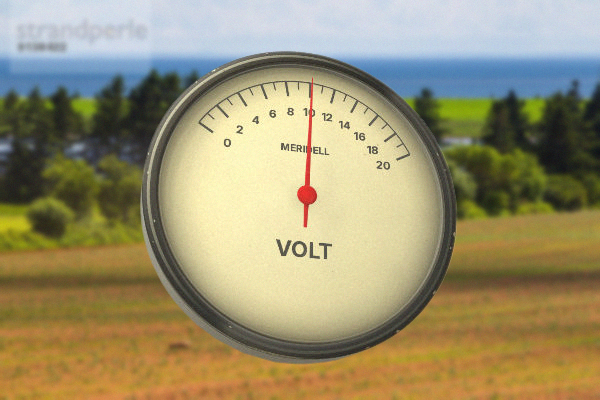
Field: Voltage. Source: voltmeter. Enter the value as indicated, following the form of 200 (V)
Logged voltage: 10 (V)
